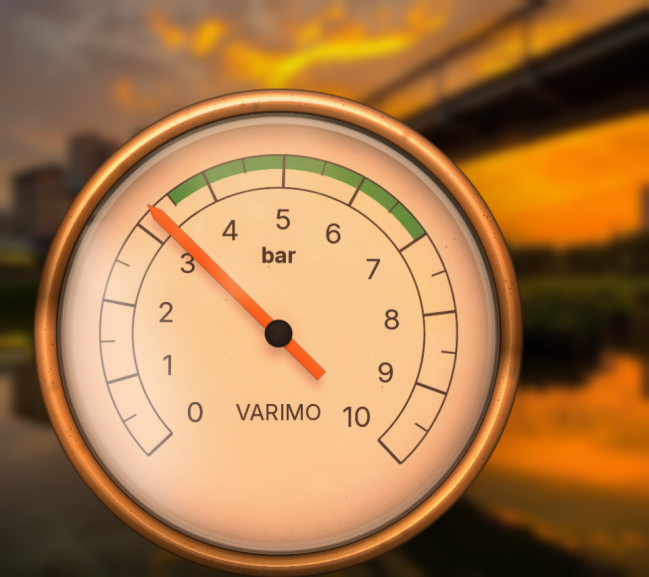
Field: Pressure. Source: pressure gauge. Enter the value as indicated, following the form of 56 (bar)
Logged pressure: 3.25 (bar)
